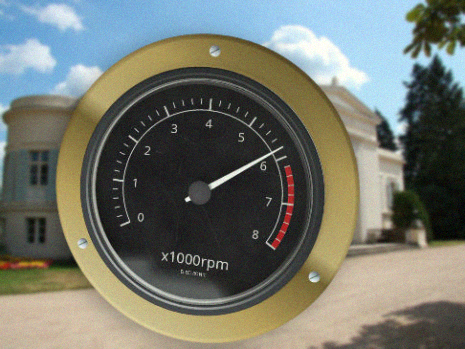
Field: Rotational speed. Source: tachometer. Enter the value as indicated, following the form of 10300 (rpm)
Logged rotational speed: 5800 (rpm)
